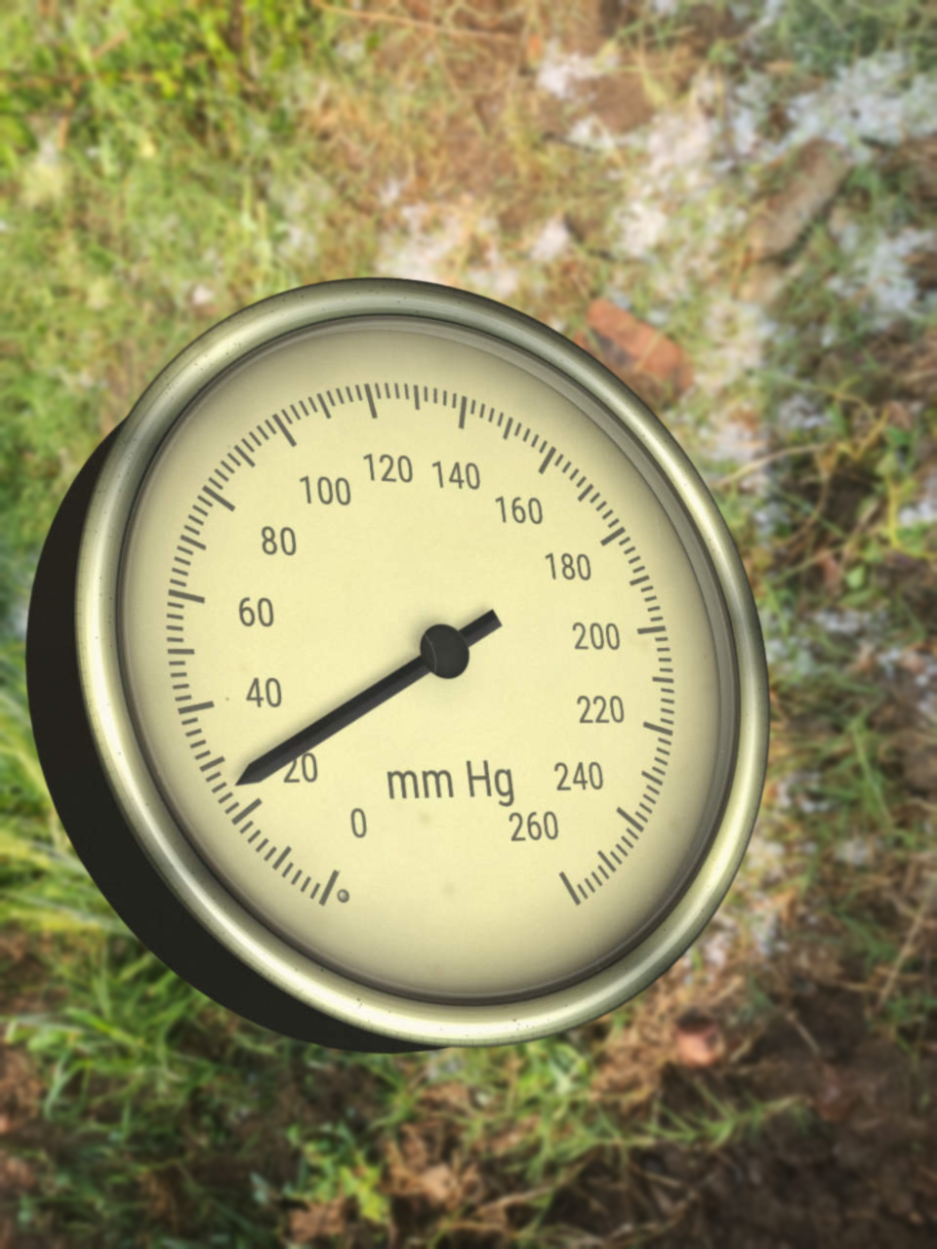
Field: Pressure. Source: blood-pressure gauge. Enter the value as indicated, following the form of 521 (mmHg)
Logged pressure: 25 (mmHg)
